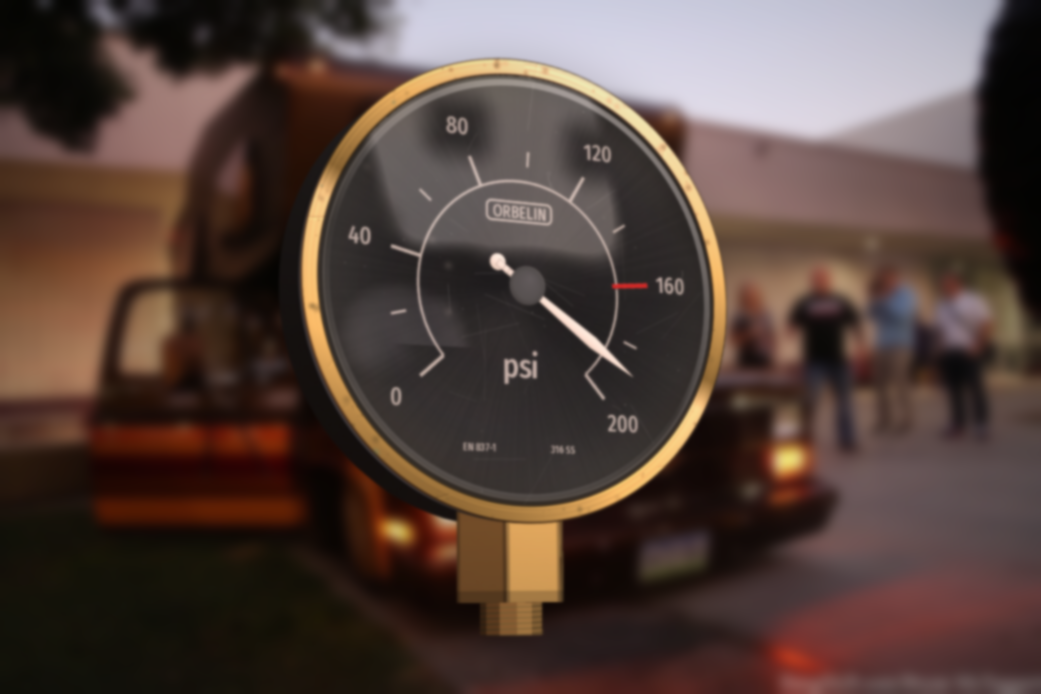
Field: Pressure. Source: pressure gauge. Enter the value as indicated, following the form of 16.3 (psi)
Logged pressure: 190 (psi)
